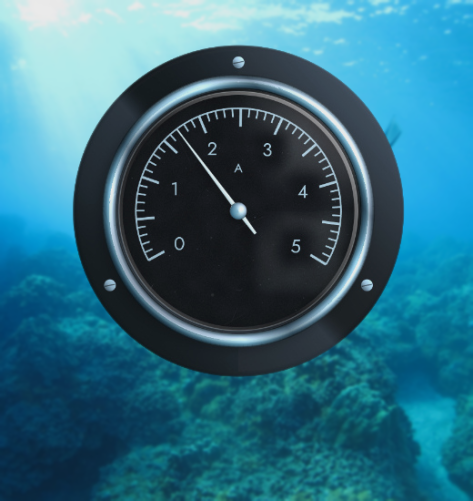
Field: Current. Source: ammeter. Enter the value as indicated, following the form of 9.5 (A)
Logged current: 1.7 (A)
